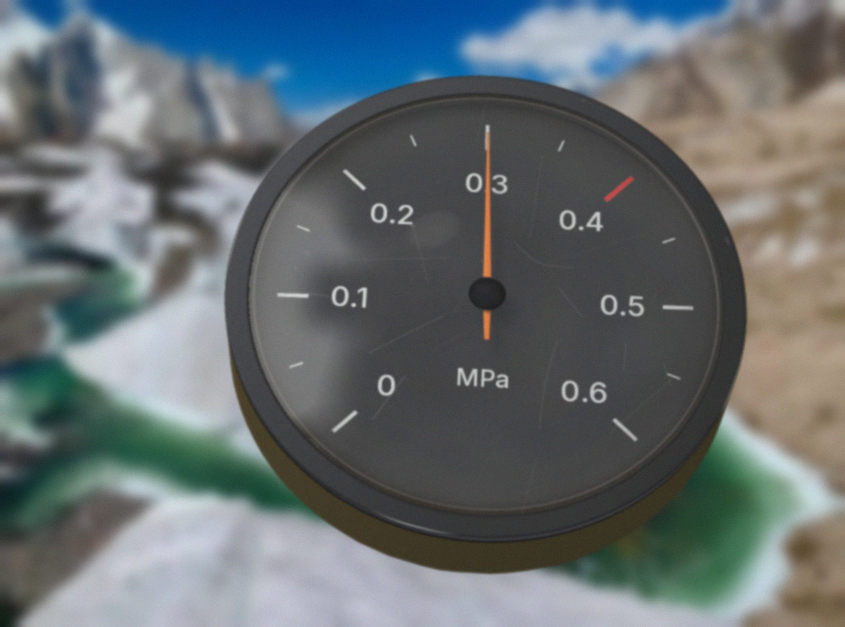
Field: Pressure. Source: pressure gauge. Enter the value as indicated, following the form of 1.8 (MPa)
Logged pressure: 0.3 (MPa)
